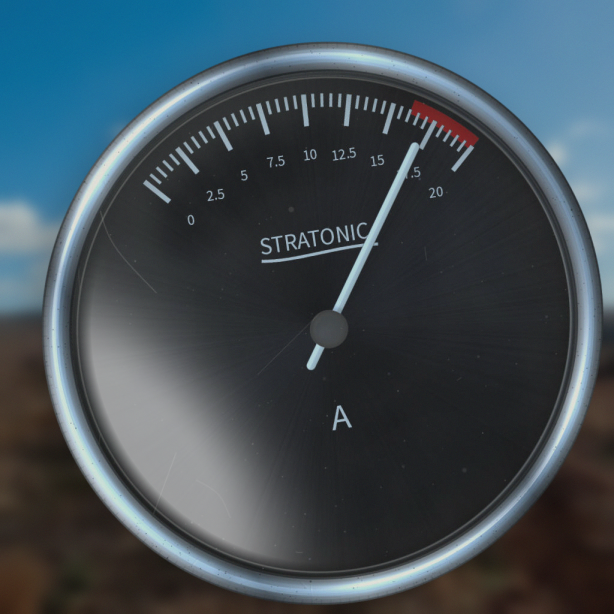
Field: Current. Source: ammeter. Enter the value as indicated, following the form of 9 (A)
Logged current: 17 (A)
